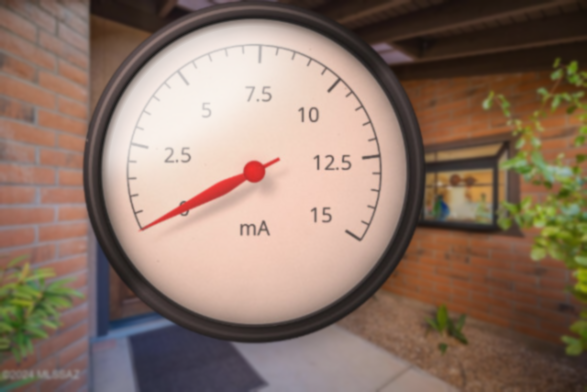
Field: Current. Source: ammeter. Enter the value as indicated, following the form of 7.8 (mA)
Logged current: 0 (mA)
